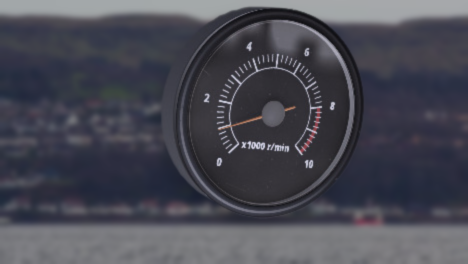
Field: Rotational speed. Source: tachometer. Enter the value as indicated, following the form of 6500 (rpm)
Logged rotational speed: 1000 (rpm)
